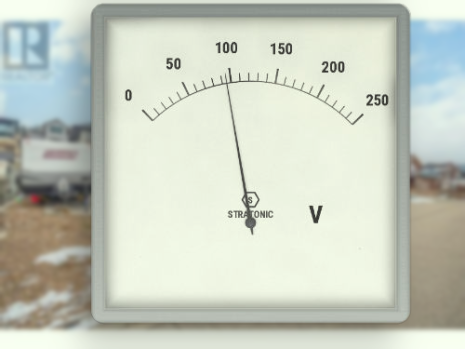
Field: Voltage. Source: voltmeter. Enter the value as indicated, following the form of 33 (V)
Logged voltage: 95 (V)
